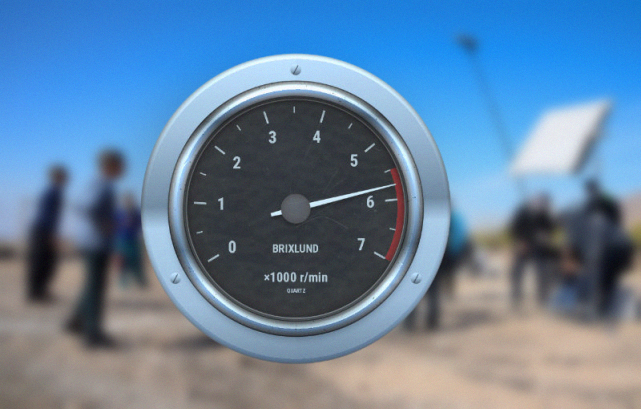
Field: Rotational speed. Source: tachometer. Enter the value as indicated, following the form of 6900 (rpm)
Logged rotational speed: 5750 (rpm)
